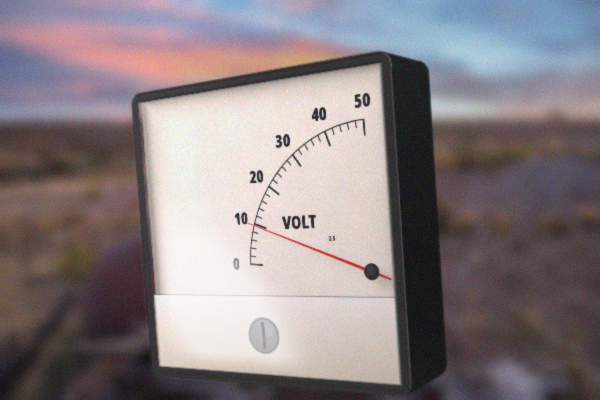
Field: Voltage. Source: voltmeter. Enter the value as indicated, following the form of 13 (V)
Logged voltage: 10 (V)
